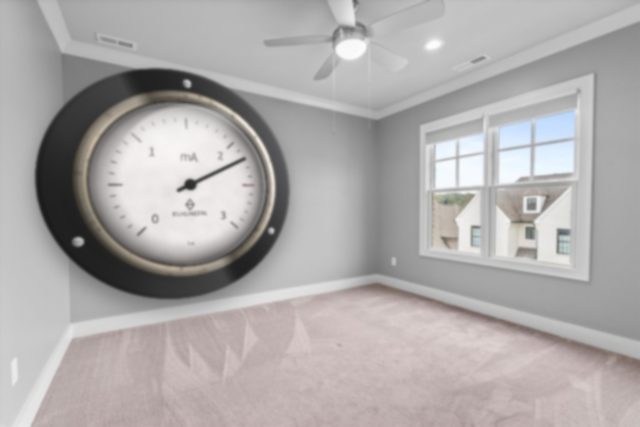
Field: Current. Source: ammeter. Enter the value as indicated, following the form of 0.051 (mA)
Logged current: 2.2 (mA)
